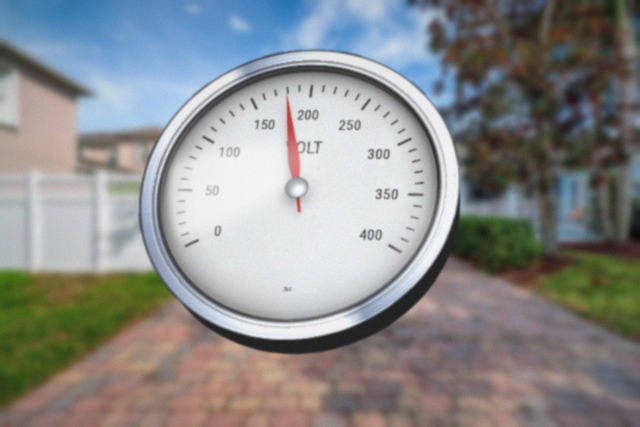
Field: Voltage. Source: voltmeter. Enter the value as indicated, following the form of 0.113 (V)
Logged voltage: 180 (V)
